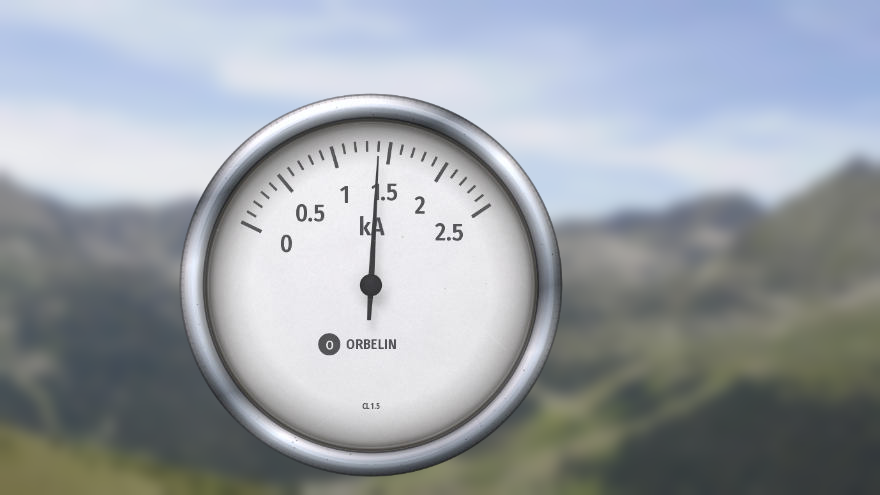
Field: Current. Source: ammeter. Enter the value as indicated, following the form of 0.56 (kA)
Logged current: 1.4 (kA)
